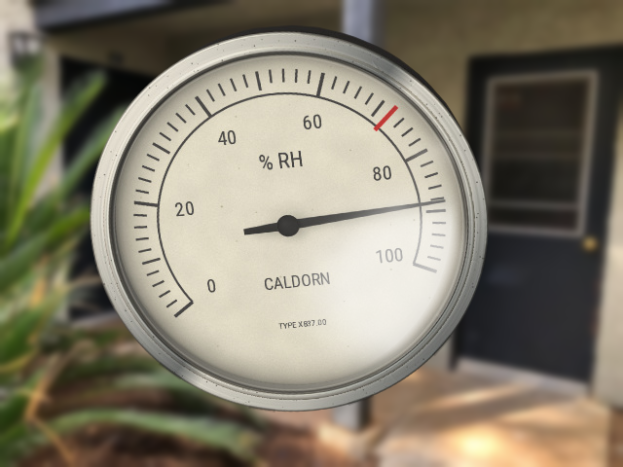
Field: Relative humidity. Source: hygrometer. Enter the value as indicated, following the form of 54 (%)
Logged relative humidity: 88 (%)
